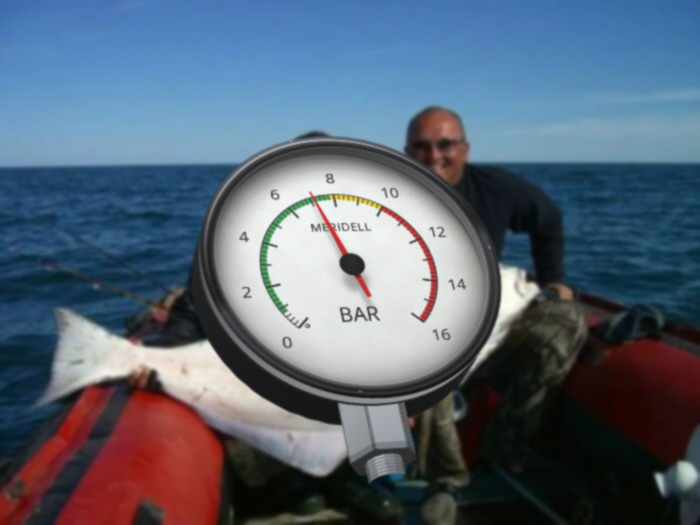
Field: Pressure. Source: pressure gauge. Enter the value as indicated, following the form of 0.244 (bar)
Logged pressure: 7 (bar)
